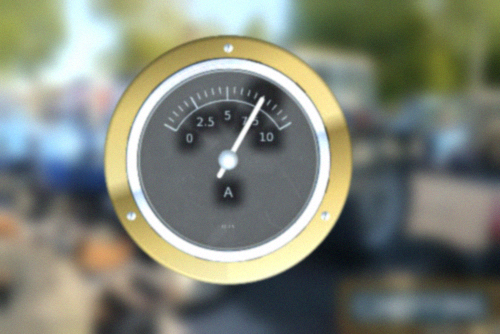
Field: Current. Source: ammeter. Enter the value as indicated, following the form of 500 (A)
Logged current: 7.5 (A)
